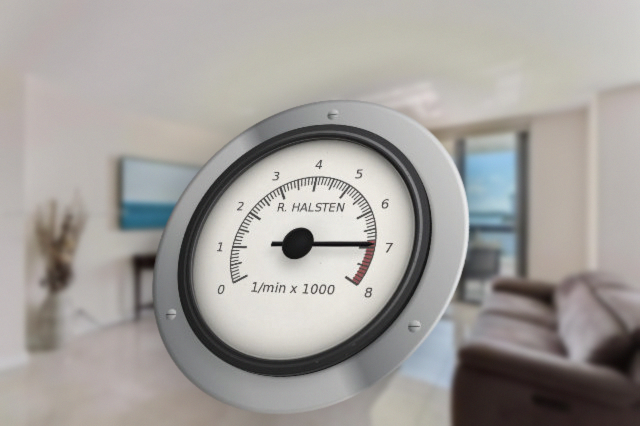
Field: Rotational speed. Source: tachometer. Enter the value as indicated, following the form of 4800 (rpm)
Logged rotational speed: 7000 (rpm)
